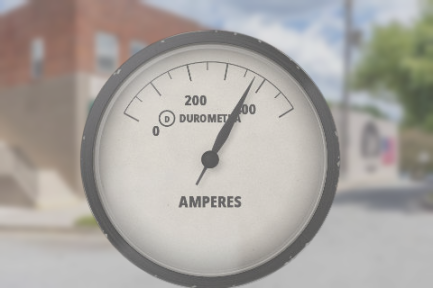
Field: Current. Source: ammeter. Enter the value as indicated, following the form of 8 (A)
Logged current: 375 (A)
